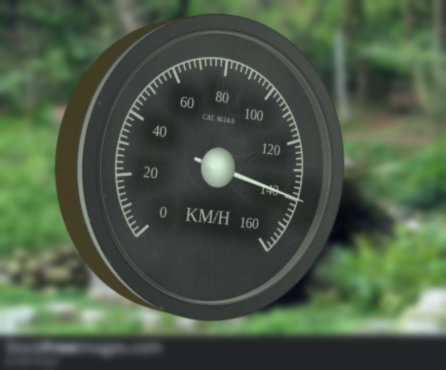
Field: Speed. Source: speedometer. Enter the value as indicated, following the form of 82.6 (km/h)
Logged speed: 140 (km/h)
